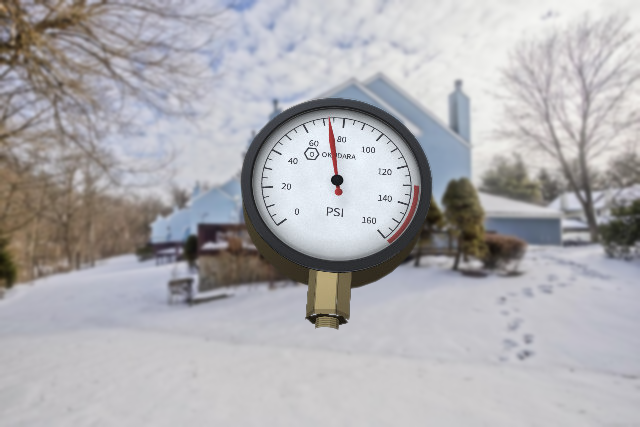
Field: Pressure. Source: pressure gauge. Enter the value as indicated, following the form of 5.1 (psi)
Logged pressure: 72.5 (psi)
